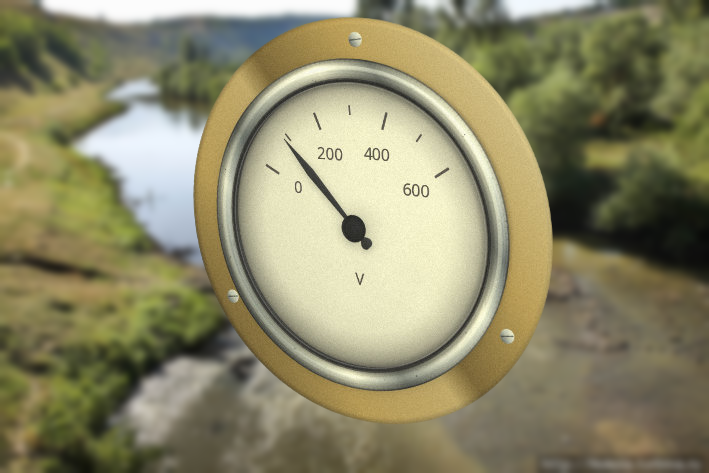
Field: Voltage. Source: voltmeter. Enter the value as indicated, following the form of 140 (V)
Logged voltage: 100 (V)
